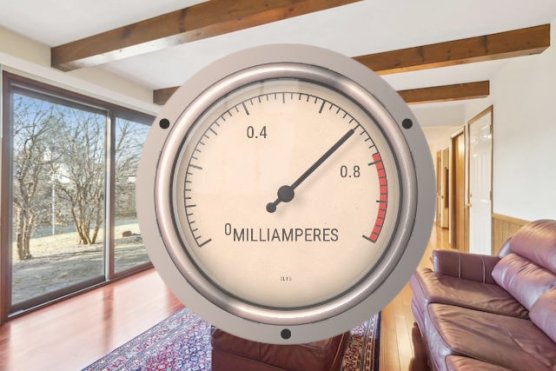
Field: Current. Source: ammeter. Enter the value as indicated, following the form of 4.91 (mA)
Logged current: 0.7 (mA)
